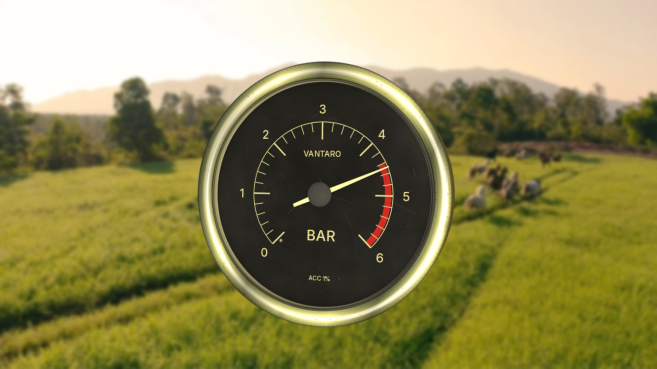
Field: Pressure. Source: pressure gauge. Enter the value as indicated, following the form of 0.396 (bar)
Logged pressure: 4.5 (bar)
